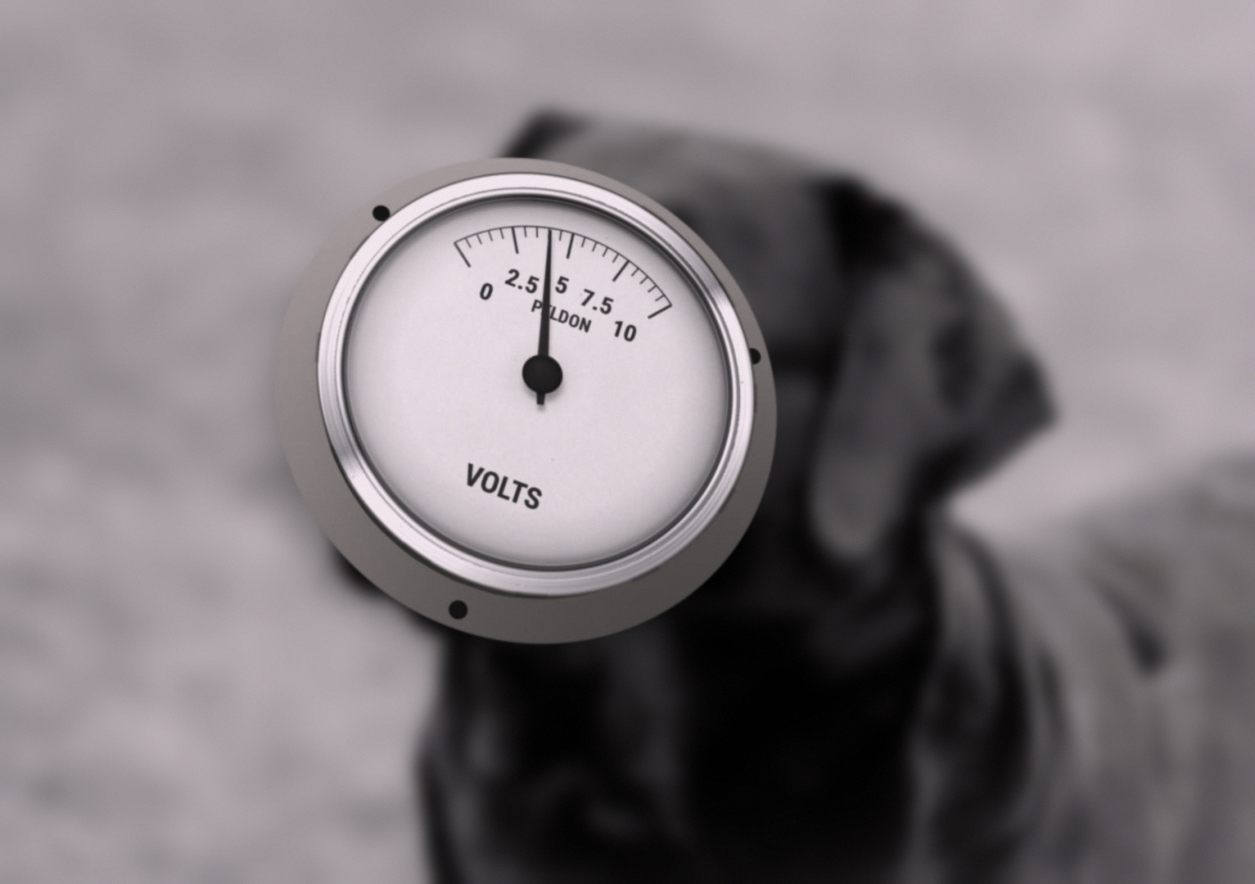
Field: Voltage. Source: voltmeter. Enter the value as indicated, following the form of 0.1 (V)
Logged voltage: 4 (V)
